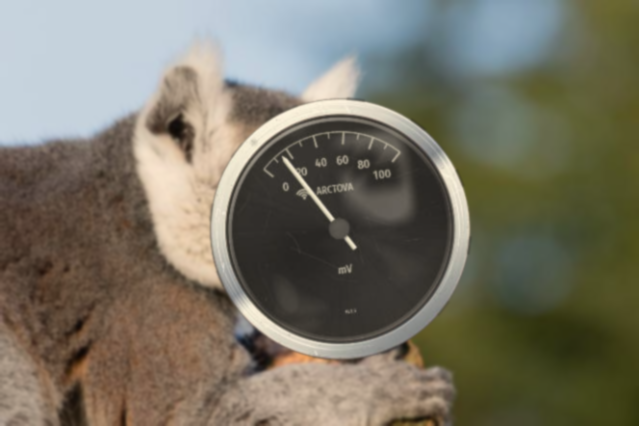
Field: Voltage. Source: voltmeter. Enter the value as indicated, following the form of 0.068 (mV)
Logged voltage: 15 (mV)
